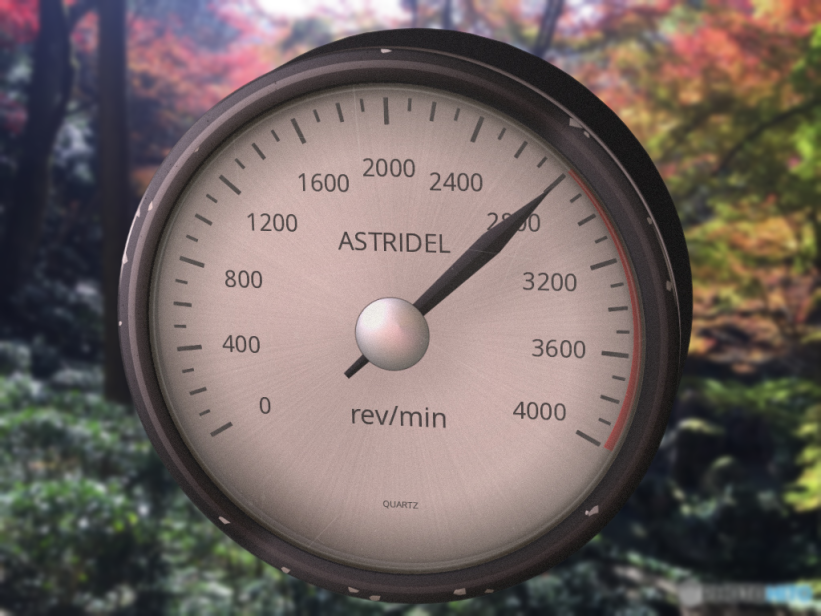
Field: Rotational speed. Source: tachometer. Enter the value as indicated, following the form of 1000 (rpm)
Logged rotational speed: 2800 (rpm)
